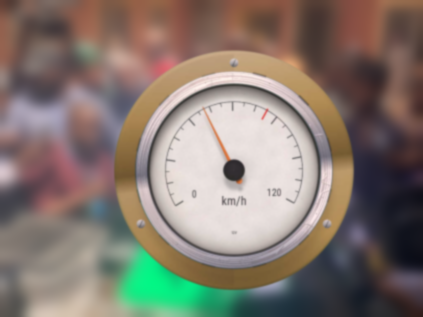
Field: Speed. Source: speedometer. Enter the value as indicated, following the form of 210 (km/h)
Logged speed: 47.5 (km/h)
